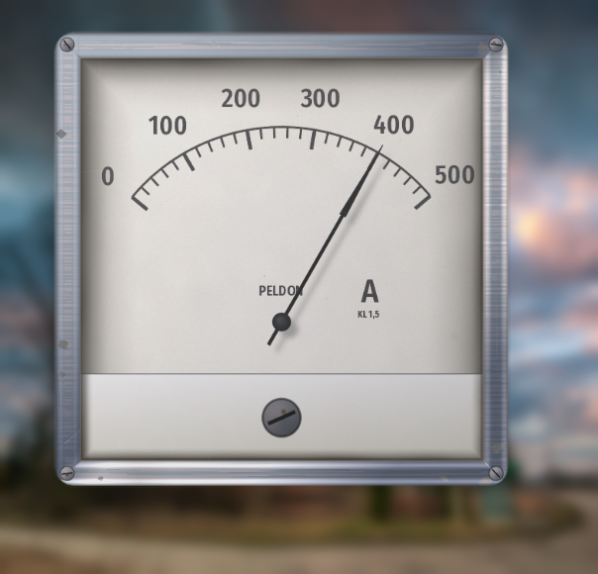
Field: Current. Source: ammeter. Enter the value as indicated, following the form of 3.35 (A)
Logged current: 400 (A)
